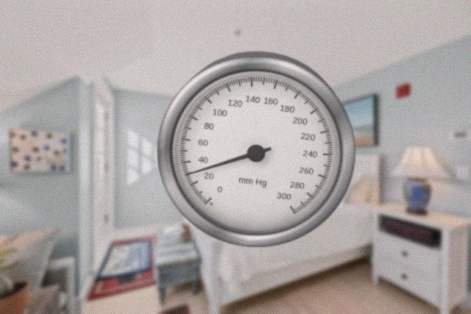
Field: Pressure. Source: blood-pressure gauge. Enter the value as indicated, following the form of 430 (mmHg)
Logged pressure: 30 (mmHg)
